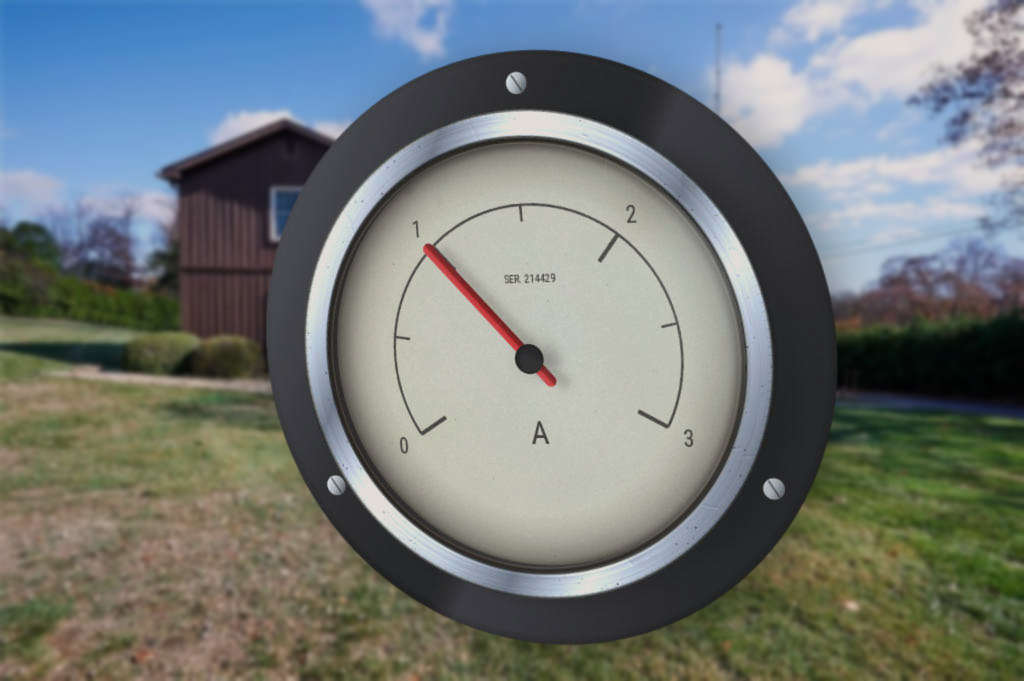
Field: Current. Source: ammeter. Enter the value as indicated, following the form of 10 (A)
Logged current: 1 (A)
